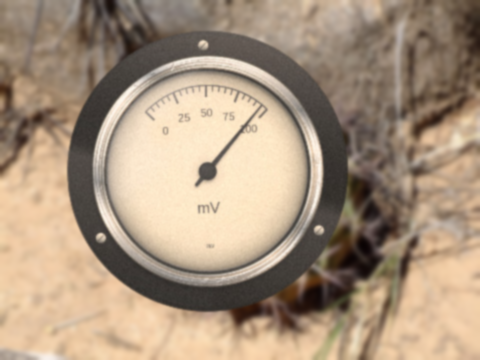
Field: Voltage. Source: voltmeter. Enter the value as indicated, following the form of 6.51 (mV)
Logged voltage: 95 (mV)
